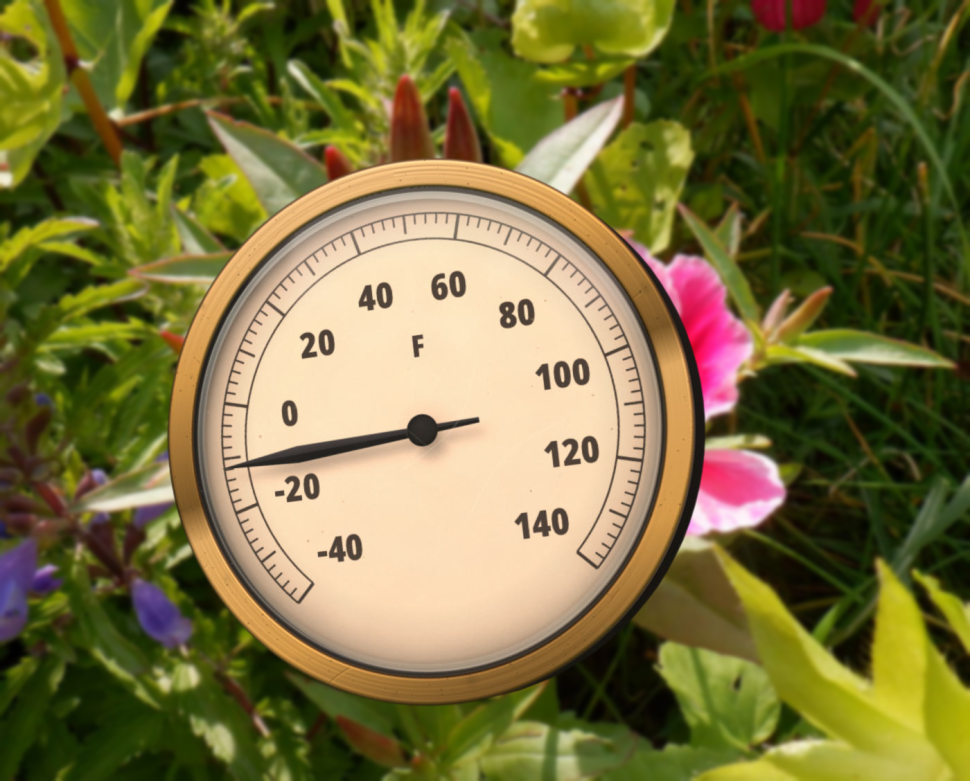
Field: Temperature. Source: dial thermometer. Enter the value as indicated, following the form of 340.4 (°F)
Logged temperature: -12 (°F)
